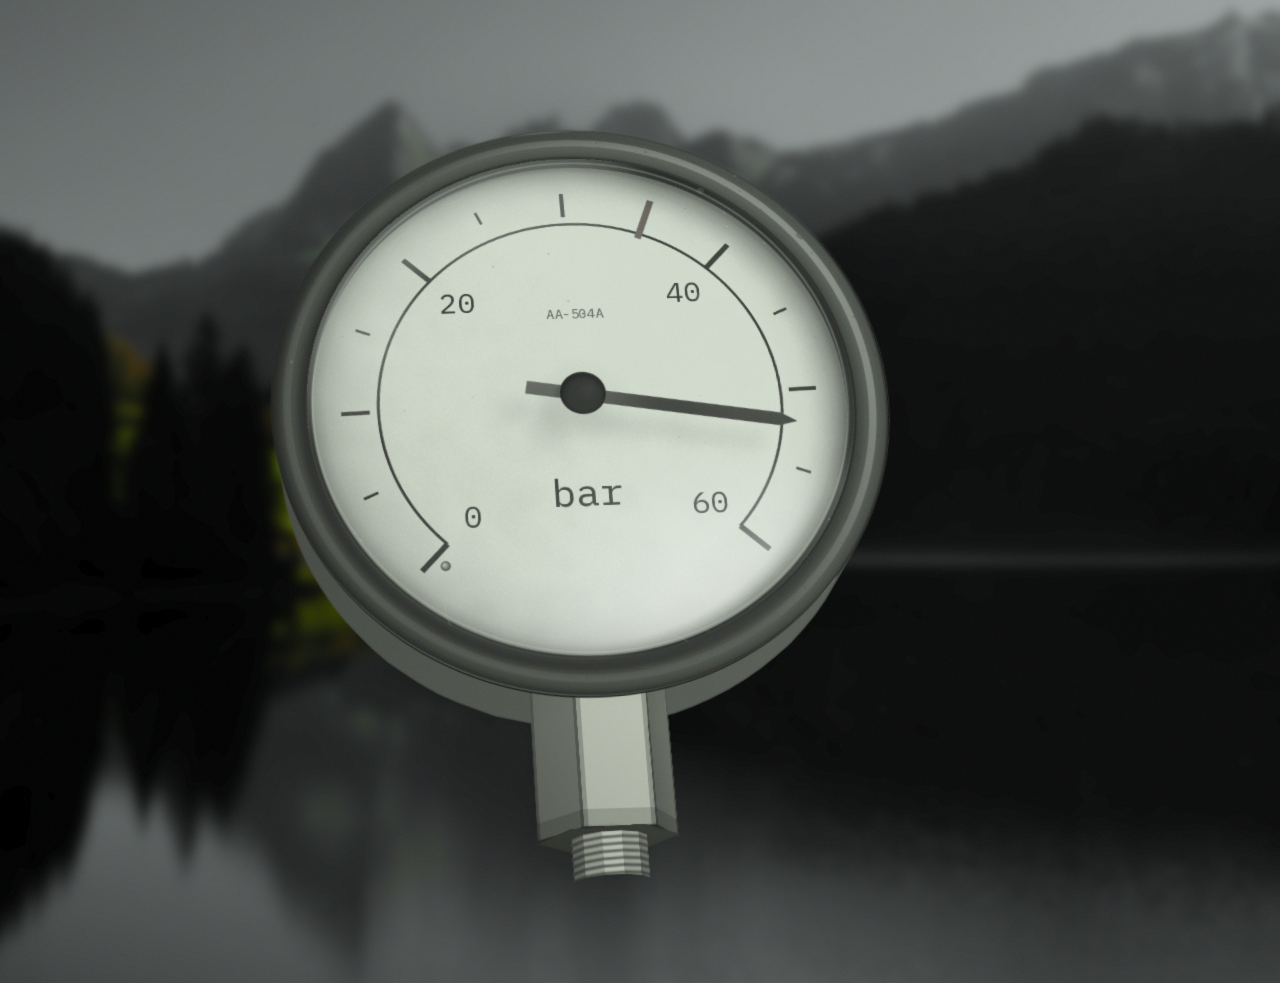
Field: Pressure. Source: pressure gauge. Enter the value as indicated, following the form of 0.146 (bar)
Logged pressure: 52.5 (bar)
